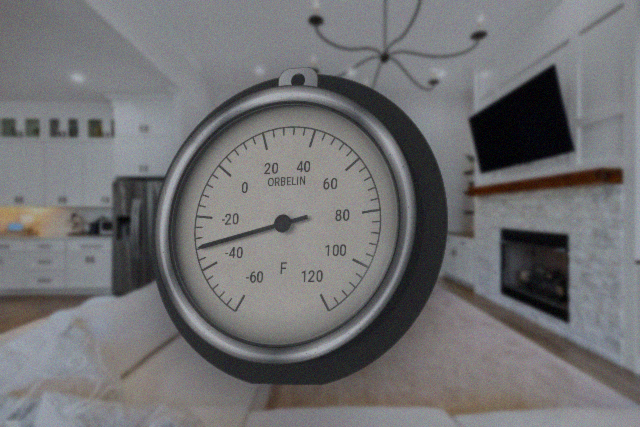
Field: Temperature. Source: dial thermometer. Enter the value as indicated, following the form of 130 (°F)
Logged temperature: -32 (°F)
